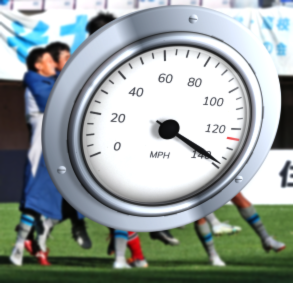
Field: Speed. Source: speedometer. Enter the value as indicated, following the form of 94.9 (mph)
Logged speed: 137.5 (mph)
